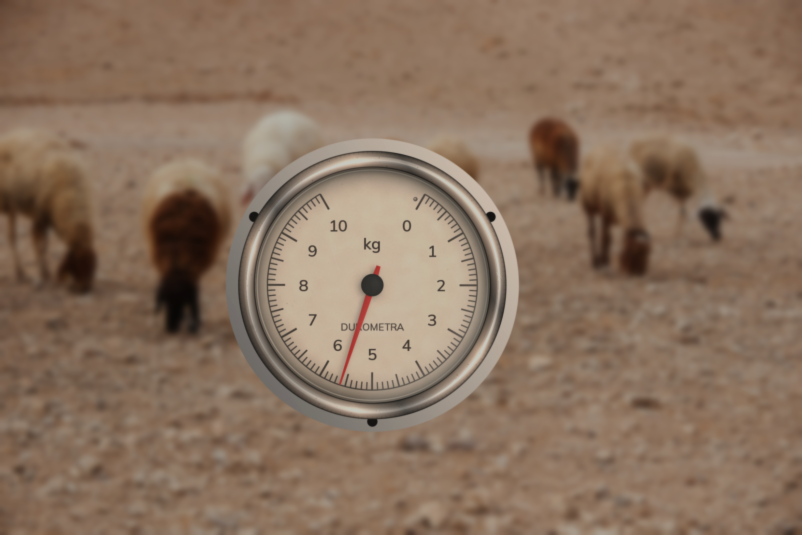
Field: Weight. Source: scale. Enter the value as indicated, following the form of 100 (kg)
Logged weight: 5.6 (kg)
